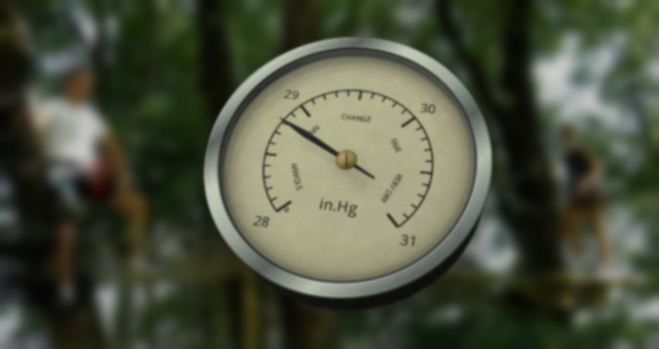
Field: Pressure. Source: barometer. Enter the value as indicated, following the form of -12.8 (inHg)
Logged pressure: 28.8 (inHg)
